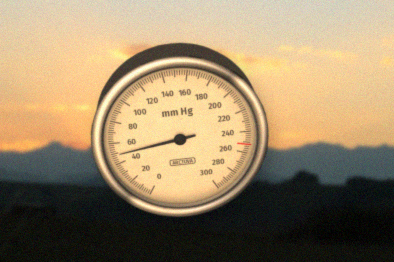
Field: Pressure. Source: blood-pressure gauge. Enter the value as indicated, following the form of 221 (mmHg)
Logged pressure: 50 (mmHg)
